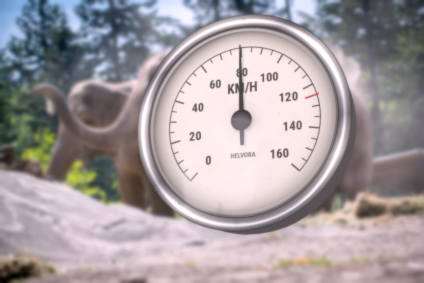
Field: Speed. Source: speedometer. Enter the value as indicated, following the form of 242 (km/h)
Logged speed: 80 (km/h)
